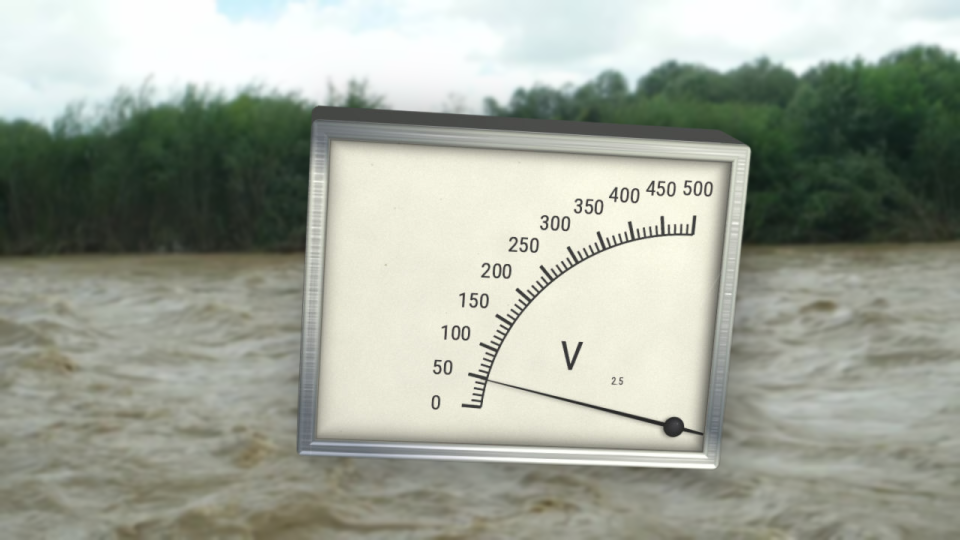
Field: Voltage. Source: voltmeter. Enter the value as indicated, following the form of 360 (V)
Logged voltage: 50 (V)
